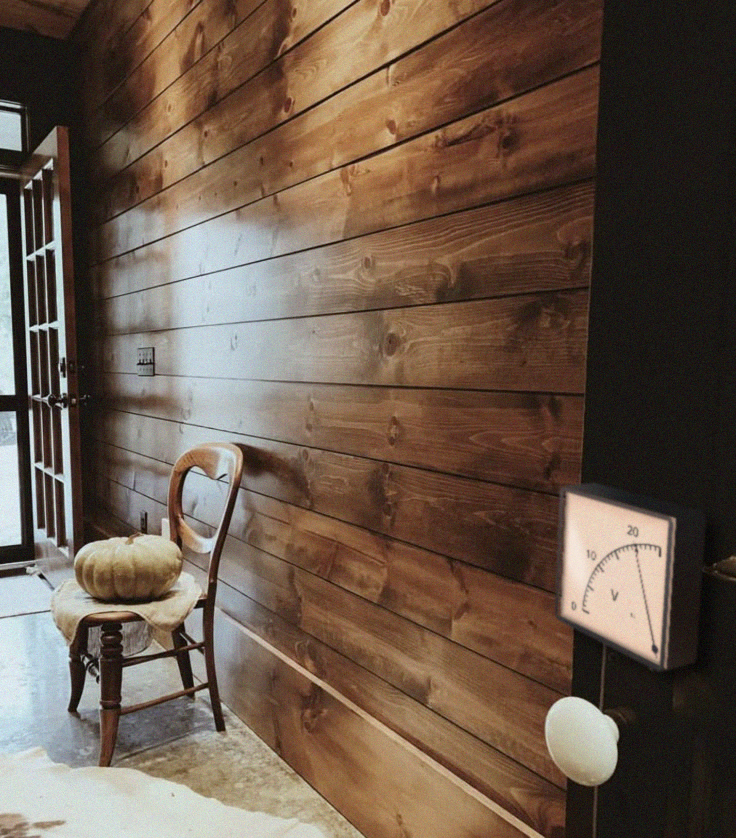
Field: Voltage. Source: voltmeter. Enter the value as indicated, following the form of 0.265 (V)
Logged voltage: 20 (V)
